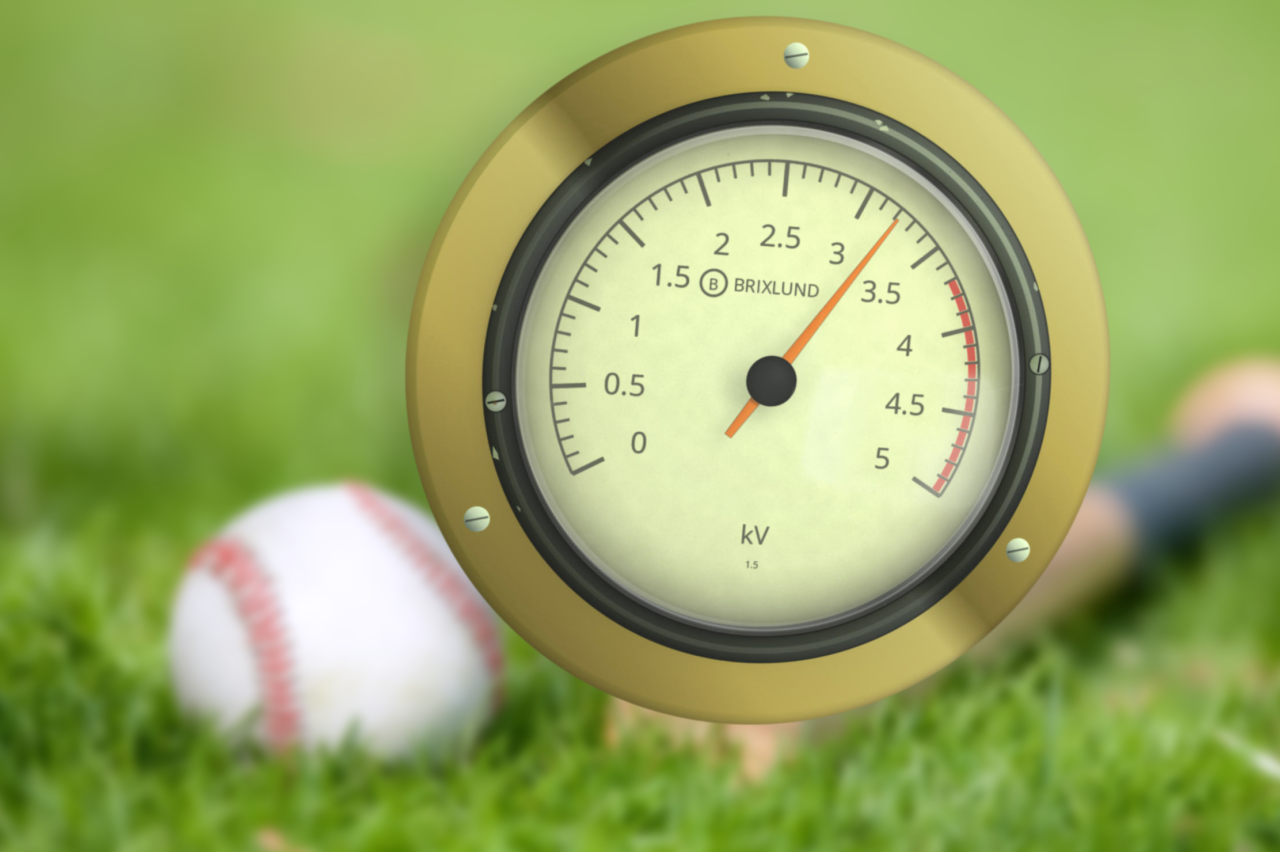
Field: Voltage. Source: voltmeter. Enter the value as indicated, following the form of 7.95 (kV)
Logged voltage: 3.2 (kV)
